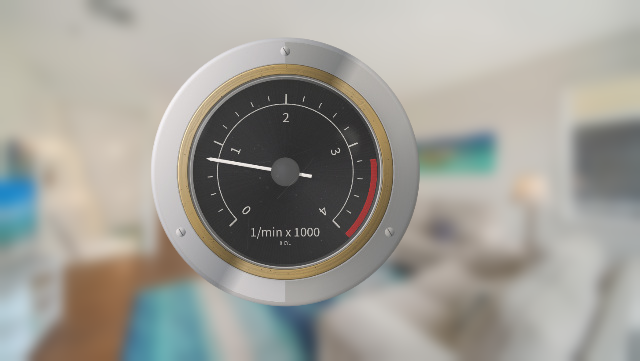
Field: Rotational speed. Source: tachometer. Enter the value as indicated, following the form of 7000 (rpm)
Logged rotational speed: 800 (rpm)
